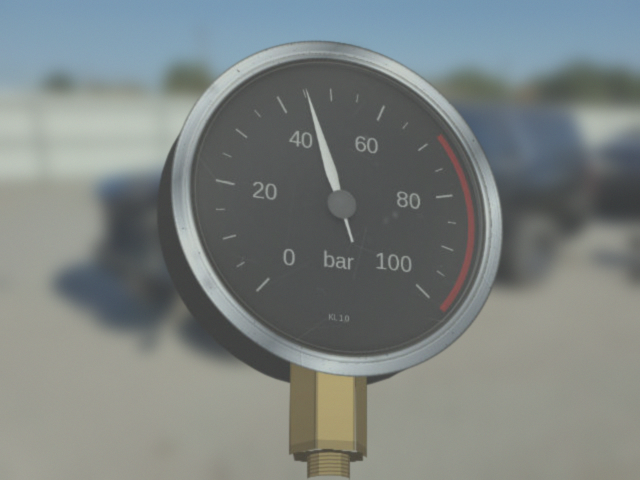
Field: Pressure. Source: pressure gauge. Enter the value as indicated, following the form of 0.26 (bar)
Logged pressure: 45 (bar)
